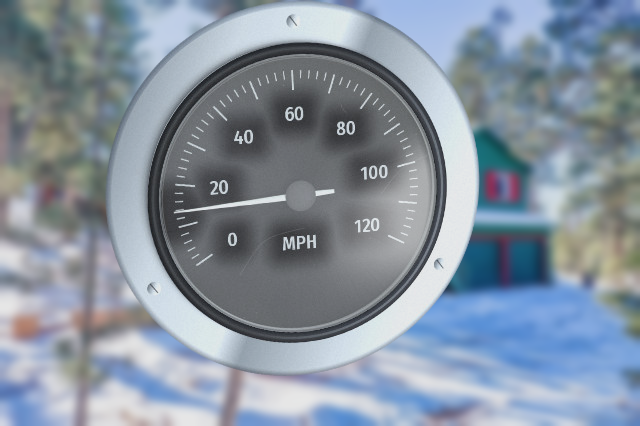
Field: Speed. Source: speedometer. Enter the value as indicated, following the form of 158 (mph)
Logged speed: 14 (mph)
